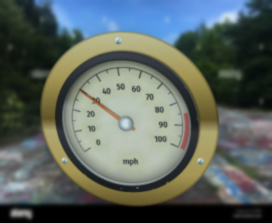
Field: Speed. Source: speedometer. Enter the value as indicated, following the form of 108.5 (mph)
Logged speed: 30 (mph)
